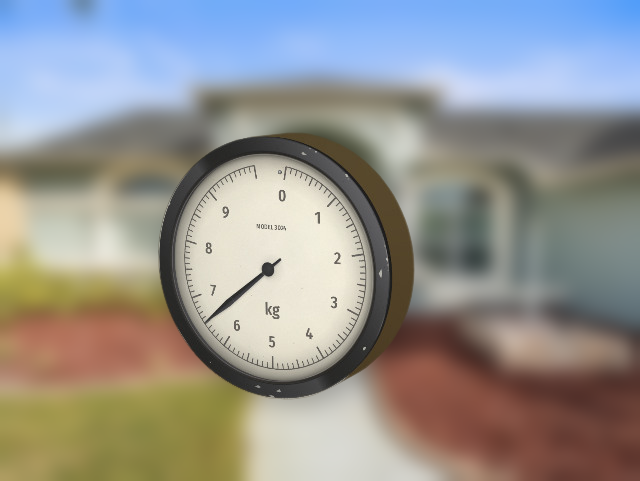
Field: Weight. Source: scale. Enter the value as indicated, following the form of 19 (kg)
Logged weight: 6.5 (kg)
